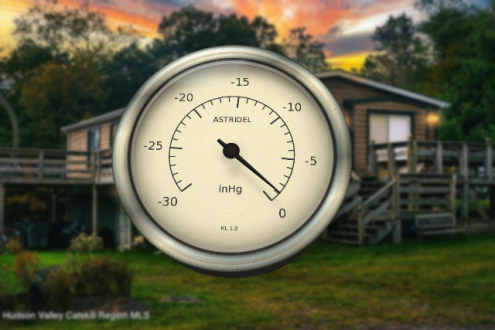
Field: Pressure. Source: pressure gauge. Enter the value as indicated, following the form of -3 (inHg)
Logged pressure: -1 (inHg)
